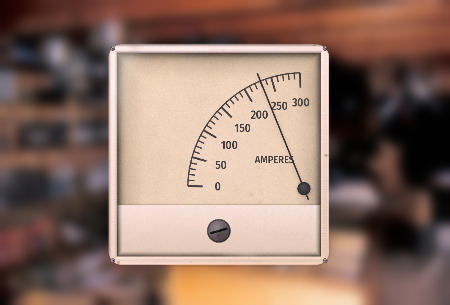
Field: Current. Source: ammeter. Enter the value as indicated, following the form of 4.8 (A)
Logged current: 230 (A)
